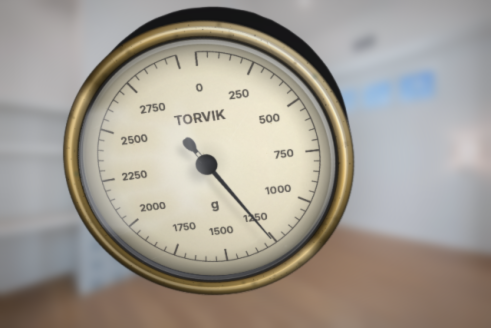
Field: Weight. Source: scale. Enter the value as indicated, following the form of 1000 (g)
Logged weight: 1250 (g)
